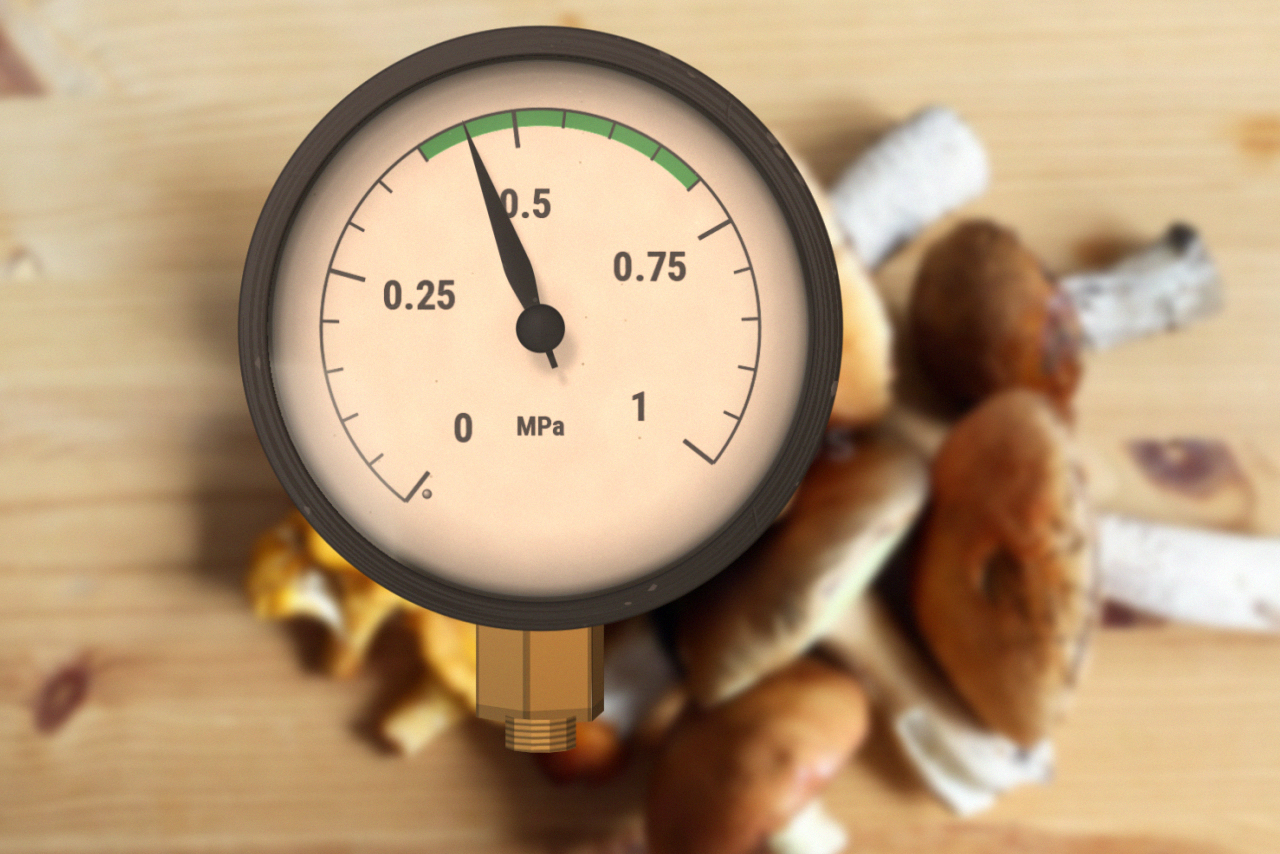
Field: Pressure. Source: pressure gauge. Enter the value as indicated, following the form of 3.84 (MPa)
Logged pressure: 0.45 (MPa)
